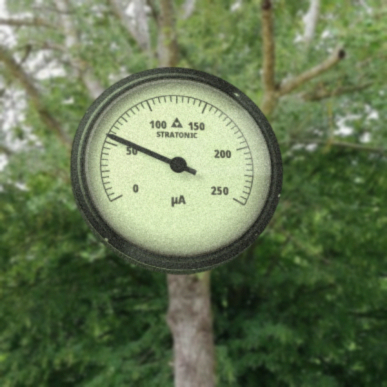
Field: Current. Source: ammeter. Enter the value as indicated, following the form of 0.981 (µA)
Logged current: 55 (µA)
